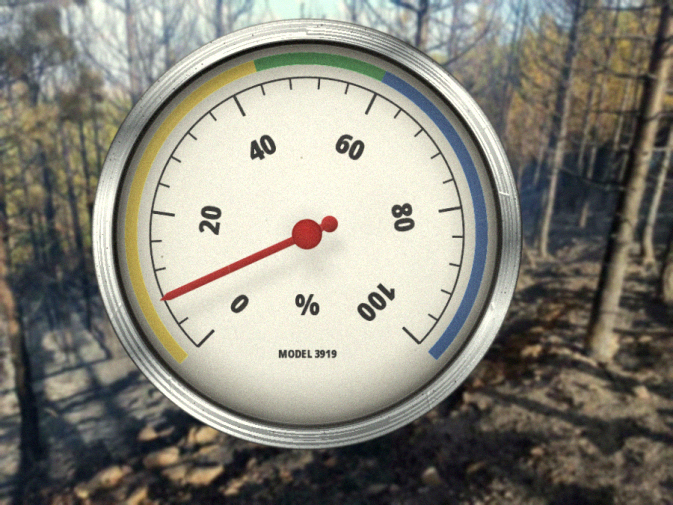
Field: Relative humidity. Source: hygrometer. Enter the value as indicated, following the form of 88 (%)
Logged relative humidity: 8 (%)
